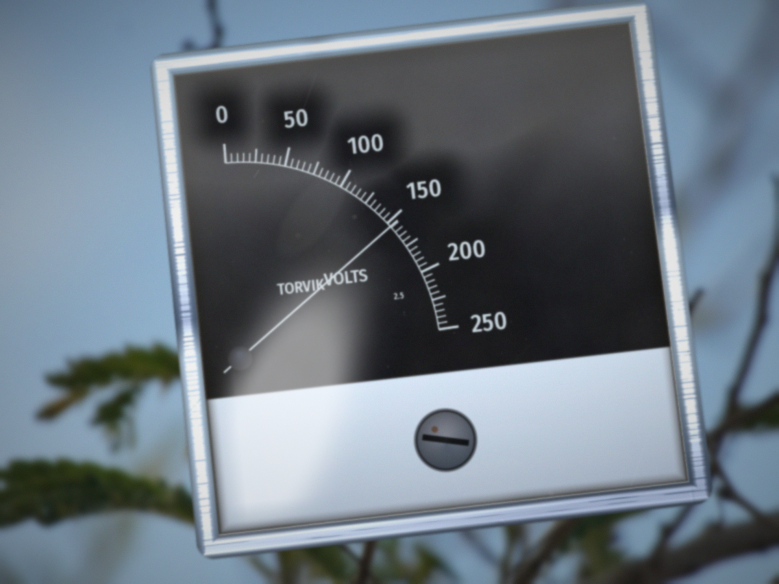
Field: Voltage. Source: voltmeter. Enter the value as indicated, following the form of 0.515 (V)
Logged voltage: 155 (V)
